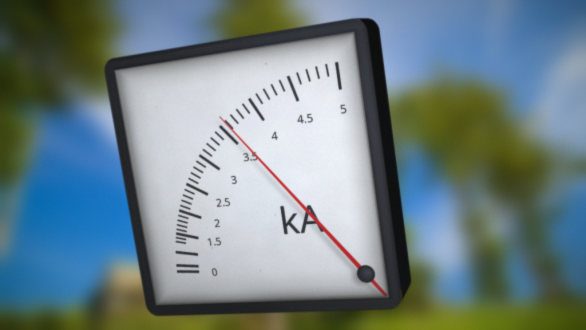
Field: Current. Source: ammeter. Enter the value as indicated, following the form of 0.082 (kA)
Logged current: 3.6 (kA)
